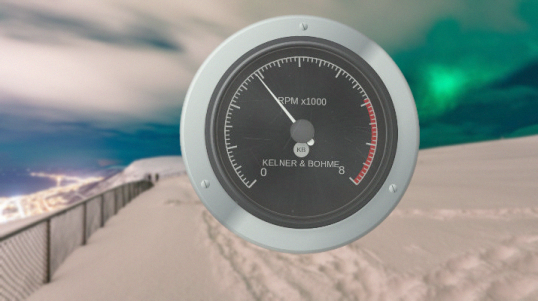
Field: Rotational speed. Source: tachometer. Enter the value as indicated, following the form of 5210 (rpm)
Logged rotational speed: 2900 (rpm)
